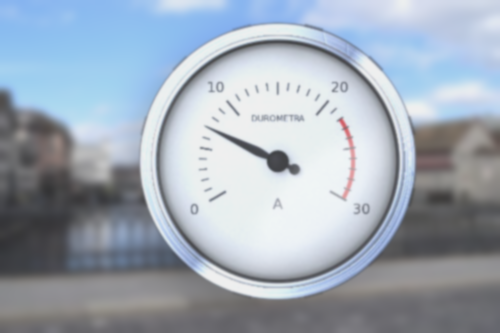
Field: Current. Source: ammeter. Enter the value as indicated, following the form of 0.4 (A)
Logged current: 7 (A)
